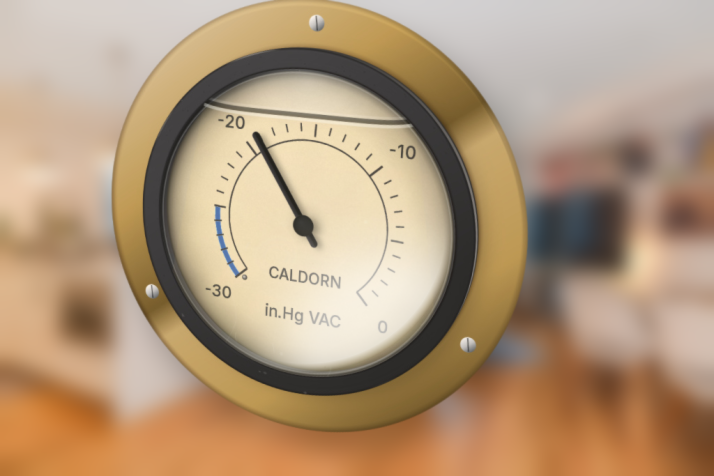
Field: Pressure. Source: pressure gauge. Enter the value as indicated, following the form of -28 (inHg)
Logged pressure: -19 (inHg)
